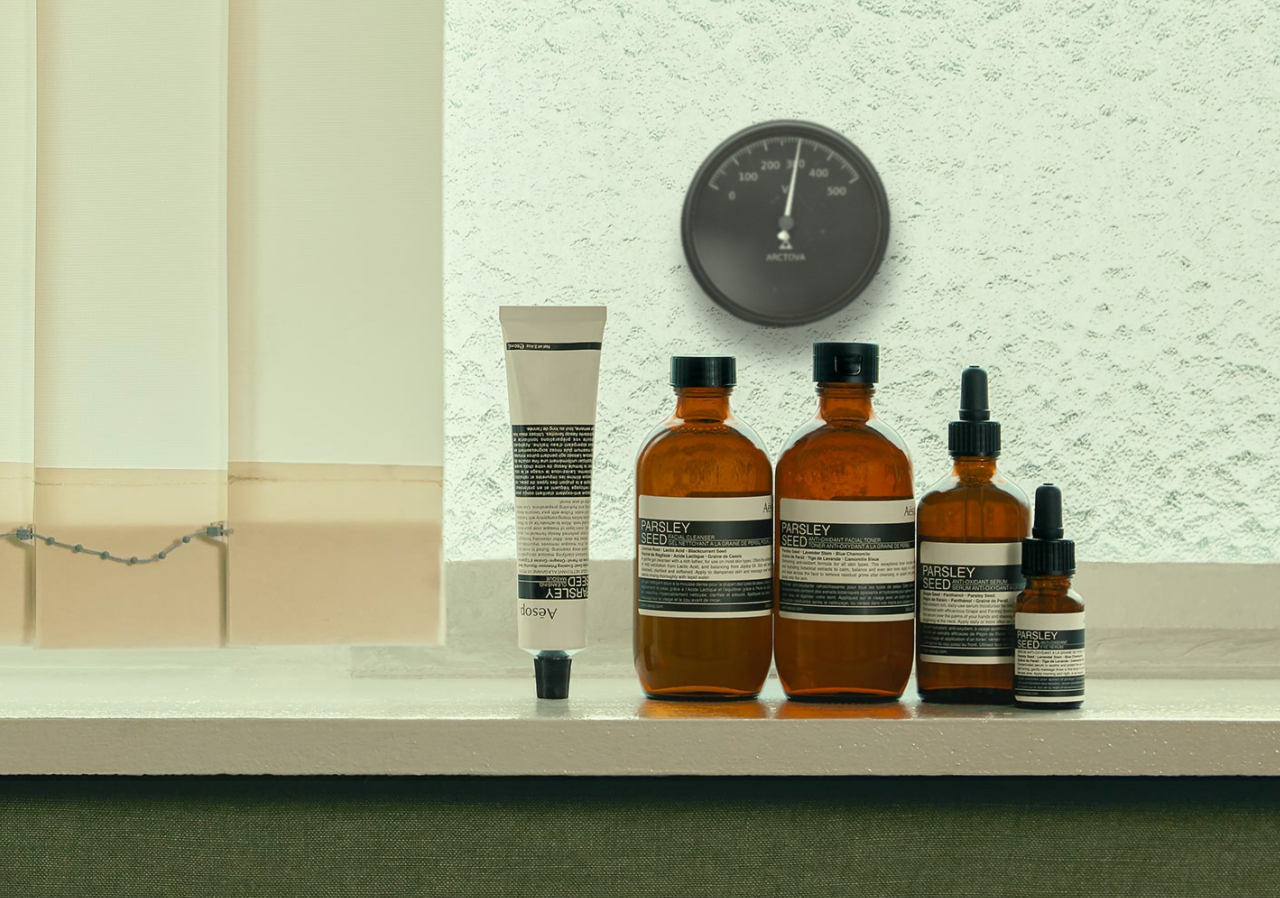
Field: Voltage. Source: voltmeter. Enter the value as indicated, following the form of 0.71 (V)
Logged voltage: 300 (V)
